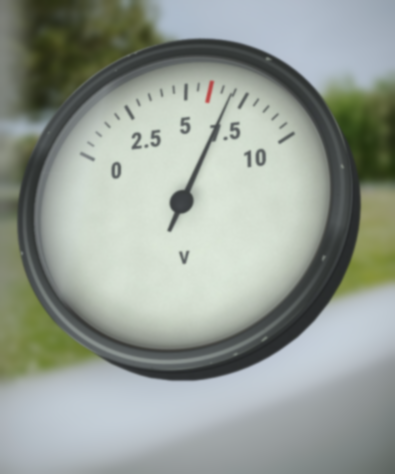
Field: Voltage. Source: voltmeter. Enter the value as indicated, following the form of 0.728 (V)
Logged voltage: 7 (V)
